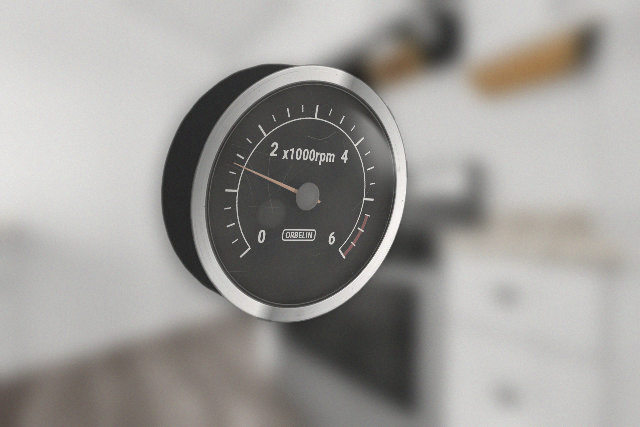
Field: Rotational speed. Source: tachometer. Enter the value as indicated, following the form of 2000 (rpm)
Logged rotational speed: 1375 (rpm)
